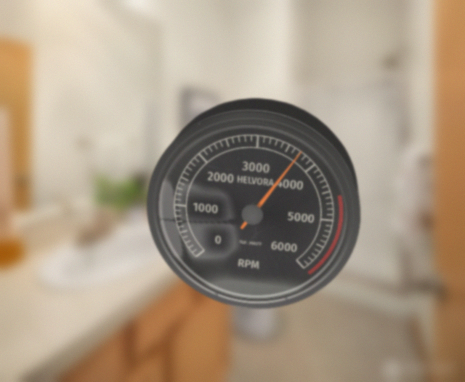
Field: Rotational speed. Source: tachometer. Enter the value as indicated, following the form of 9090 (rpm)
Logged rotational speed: 3700 (rpm)
